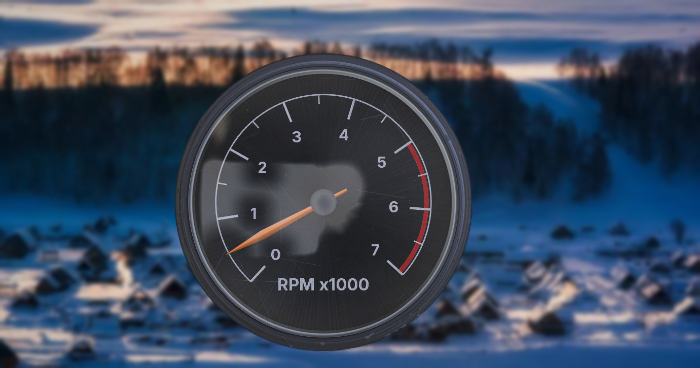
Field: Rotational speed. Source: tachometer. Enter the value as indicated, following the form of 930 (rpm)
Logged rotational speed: 500 (rpm)
